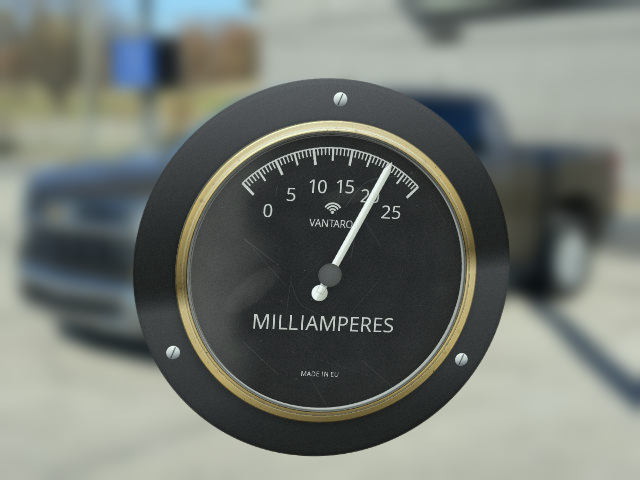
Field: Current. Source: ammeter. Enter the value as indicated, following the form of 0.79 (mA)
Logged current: 20 (mA)
